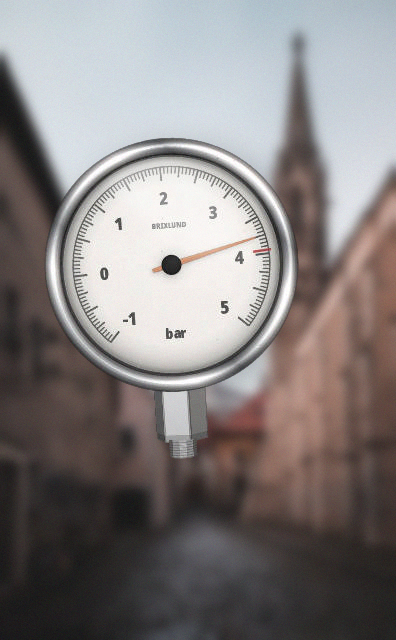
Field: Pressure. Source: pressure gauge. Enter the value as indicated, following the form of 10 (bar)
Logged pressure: 3.75 (bar)
